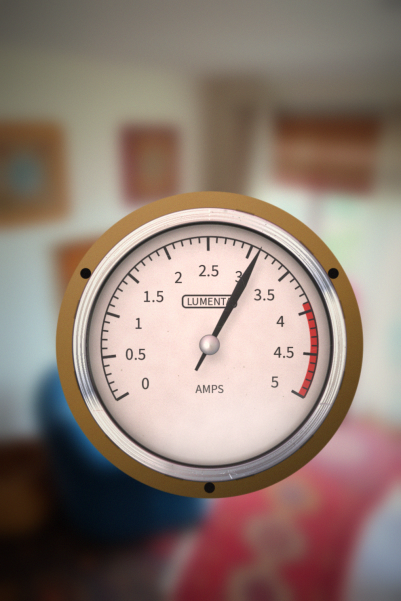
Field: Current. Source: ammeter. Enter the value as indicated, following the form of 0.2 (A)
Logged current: 3.1 (A)
